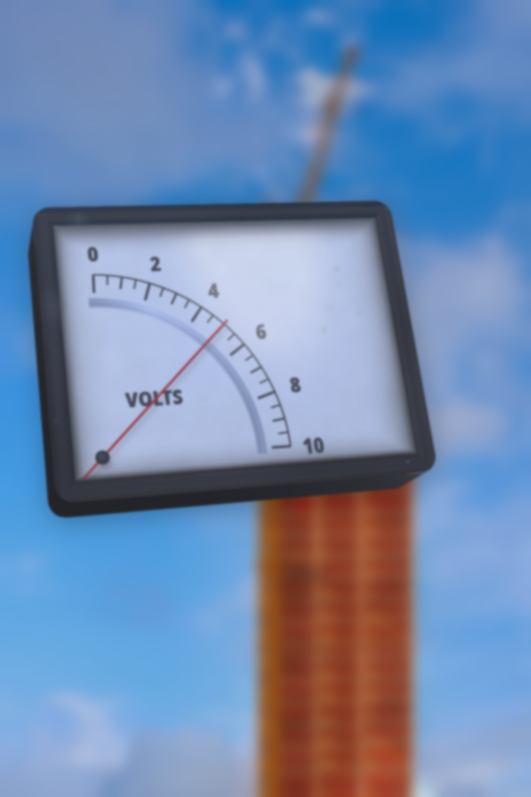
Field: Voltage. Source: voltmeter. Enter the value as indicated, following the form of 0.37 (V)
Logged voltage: 5 (V)
